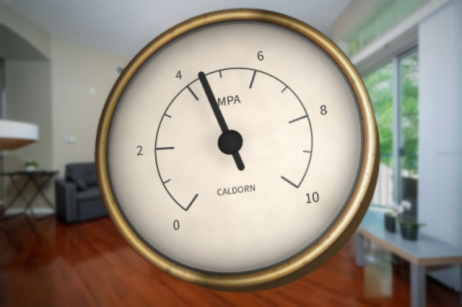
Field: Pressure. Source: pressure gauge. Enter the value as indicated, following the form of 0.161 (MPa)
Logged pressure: 4.5 (MPa)
